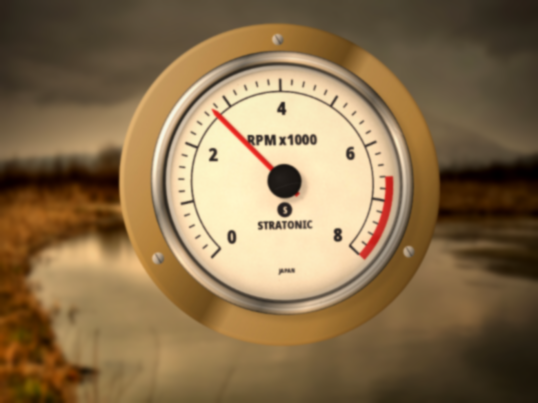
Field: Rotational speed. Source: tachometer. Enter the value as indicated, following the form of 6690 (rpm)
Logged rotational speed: 2700 (rpm)
